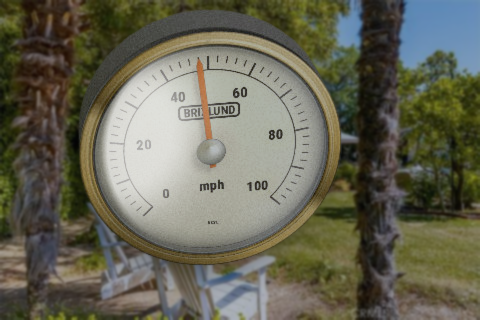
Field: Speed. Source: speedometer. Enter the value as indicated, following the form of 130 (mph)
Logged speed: 48 (mph)
